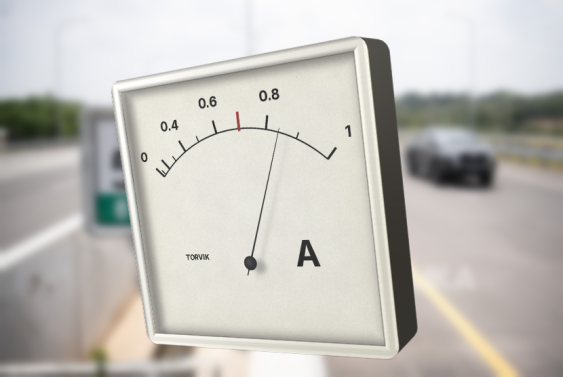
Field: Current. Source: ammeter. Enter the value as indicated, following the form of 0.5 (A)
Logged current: 0.85 (A)
